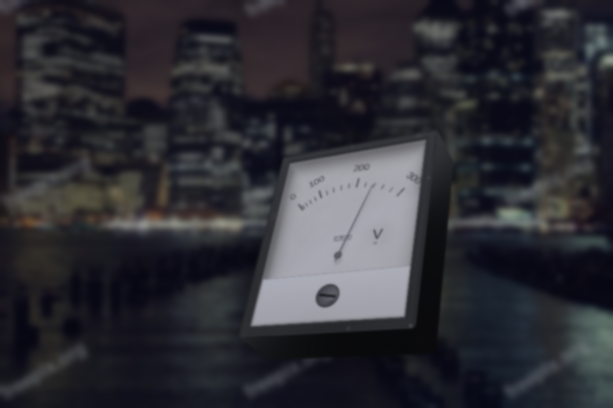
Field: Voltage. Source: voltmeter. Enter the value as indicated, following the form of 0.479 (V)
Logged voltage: 240 (V)
